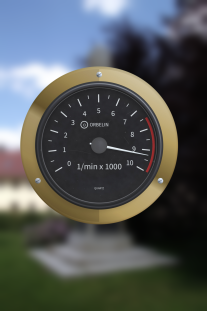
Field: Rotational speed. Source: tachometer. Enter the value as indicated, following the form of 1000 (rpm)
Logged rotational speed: 9250 (rpm)
